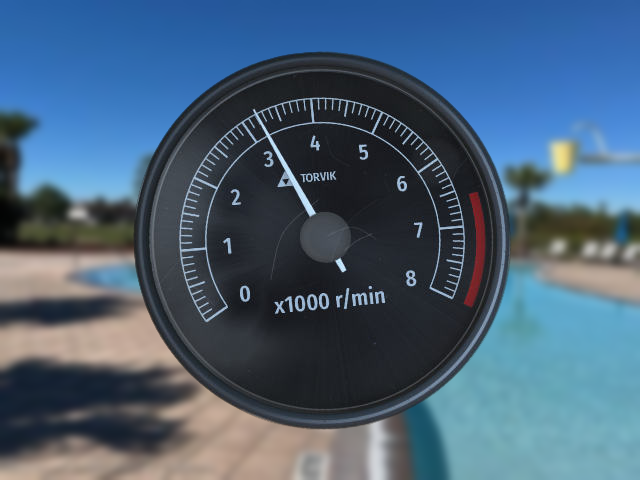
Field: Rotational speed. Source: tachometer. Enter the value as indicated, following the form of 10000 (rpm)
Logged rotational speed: 3200 (rpm)
